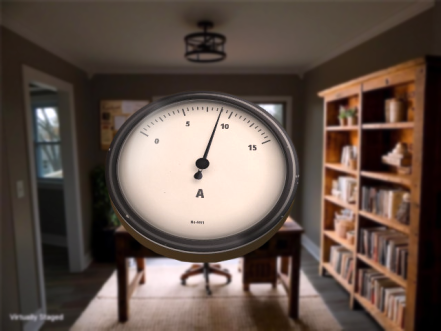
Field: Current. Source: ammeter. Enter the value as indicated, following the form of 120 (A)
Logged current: 9 (A)
